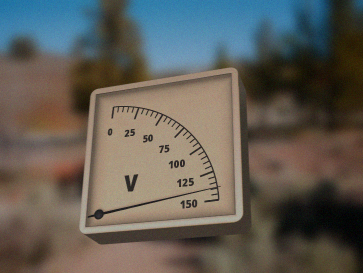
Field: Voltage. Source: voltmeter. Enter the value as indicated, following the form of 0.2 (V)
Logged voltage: 140 (V)
